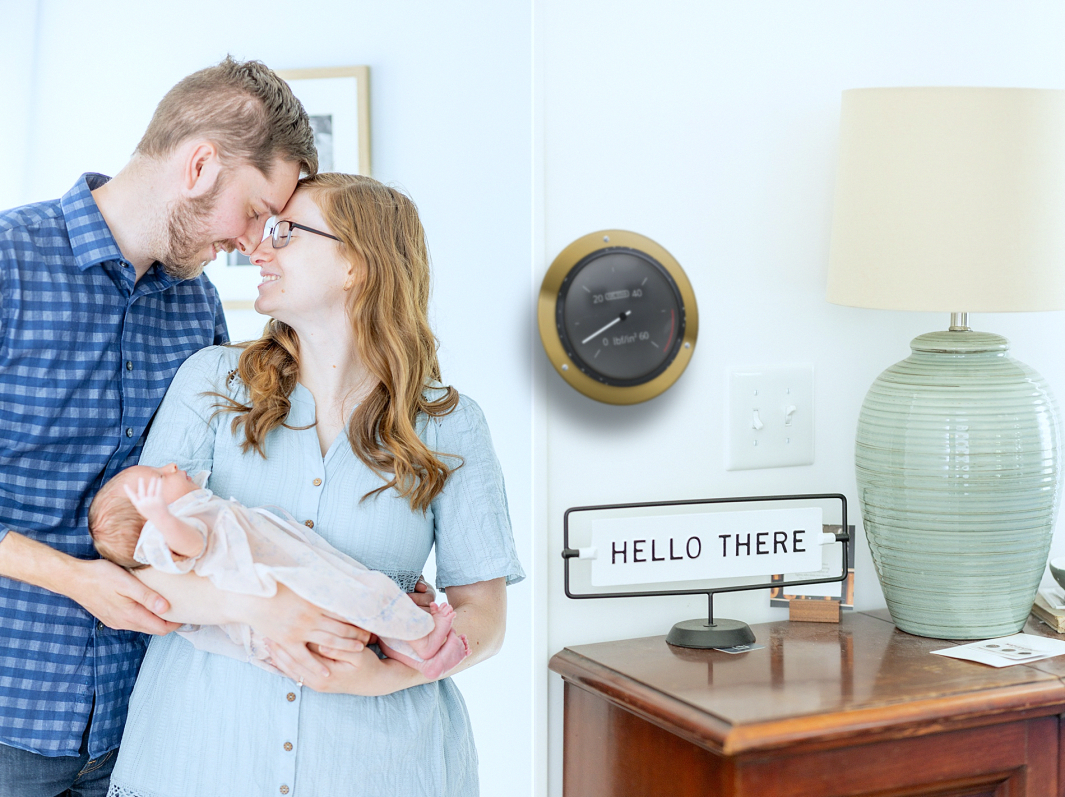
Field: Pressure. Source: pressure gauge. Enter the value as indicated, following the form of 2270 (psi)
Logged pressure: 5 (psi)
